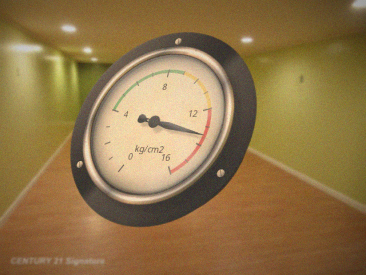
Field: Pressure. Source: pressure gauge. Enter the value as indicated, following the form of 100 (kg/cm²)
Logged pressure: 13.5 (kg/cm²)
